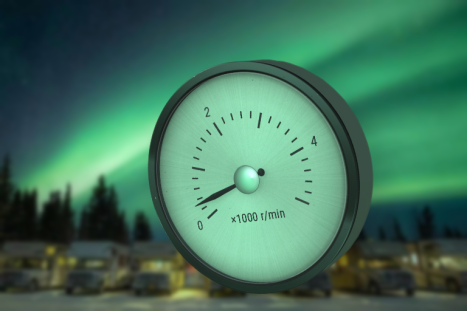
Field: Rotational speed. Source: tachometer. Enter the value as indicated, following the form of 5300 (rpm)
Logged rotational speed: 300 (rpm)
